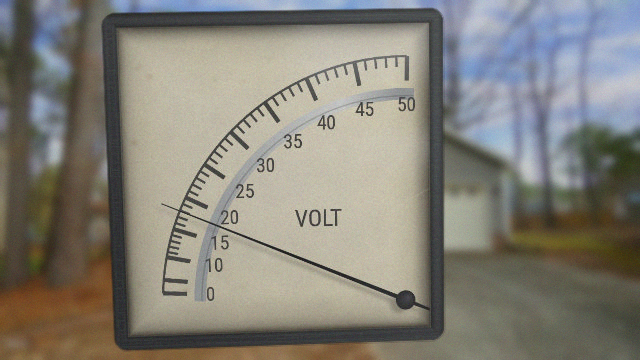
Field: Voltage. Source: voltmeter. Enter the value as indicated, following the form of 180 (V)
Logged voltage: 18 (V)
